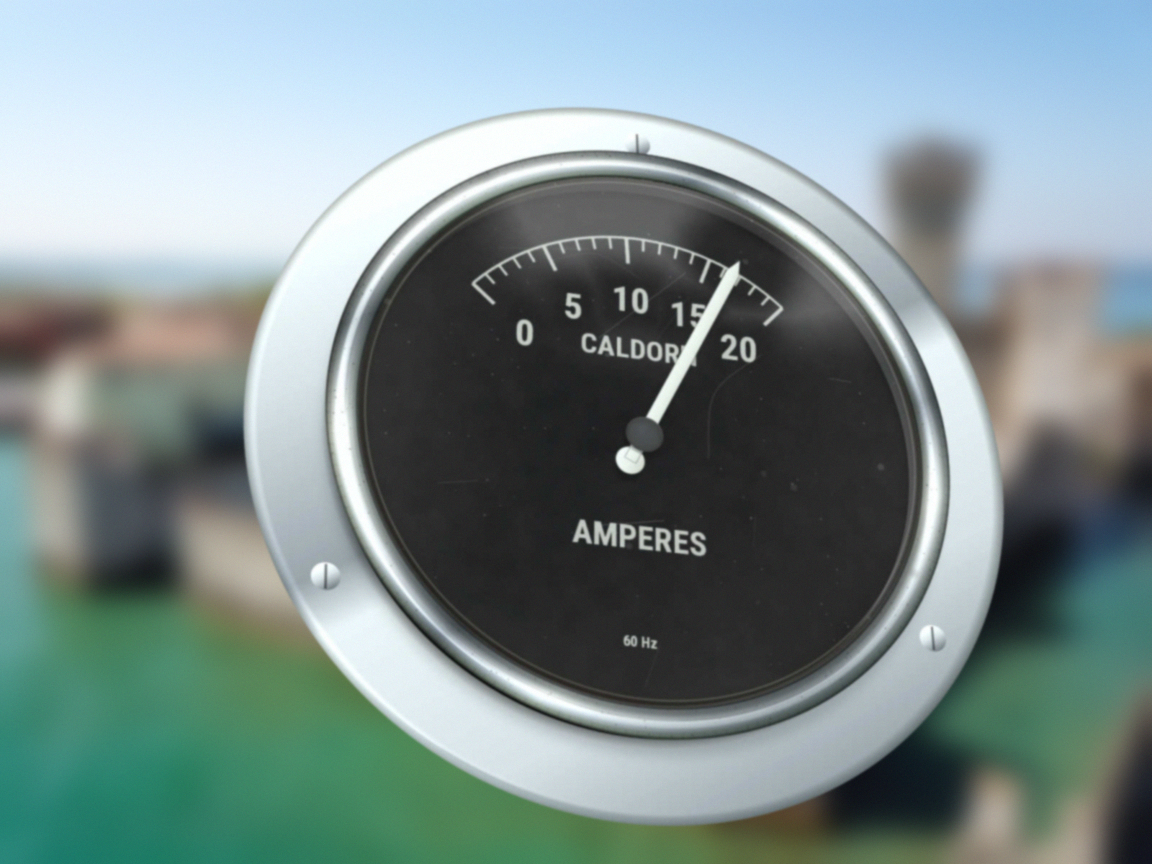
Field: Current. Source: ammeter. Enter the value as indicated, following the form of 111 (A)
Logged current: 16.5 (A)
